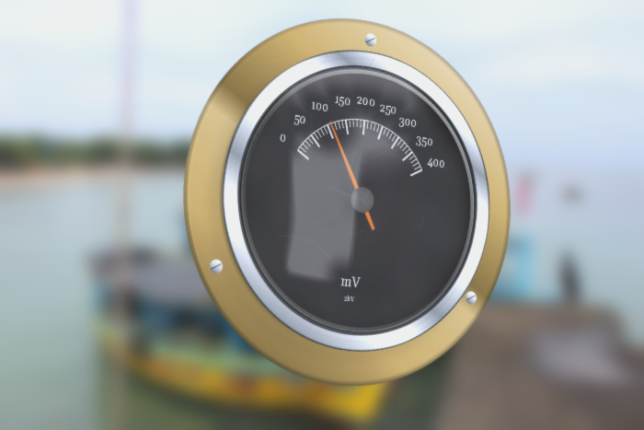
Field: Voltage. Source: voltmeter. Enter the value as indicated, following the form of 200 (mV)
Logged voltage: 100 (mV)
